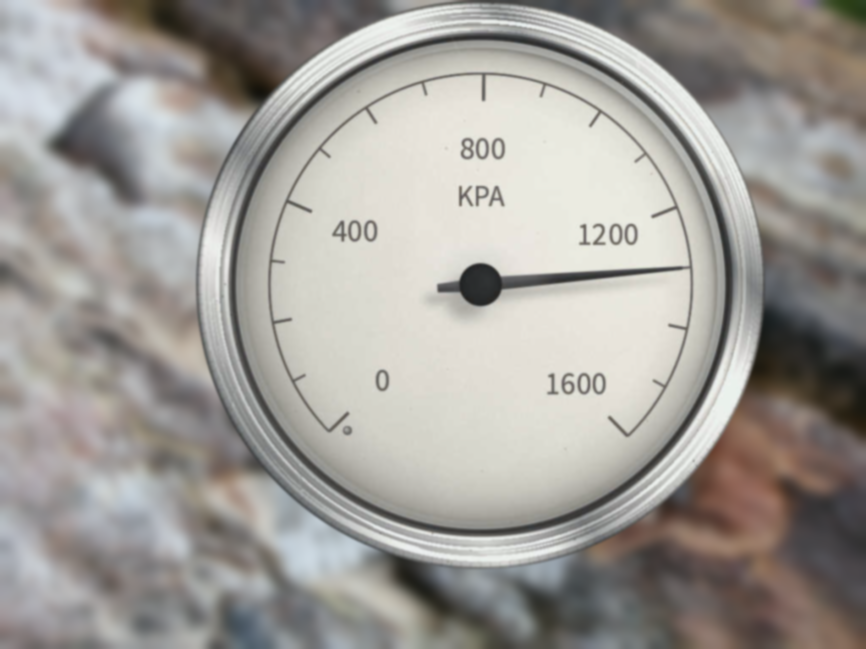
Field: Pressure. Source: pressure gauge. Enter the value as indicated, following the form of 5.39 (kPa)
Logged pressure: 1300 (kPa)
